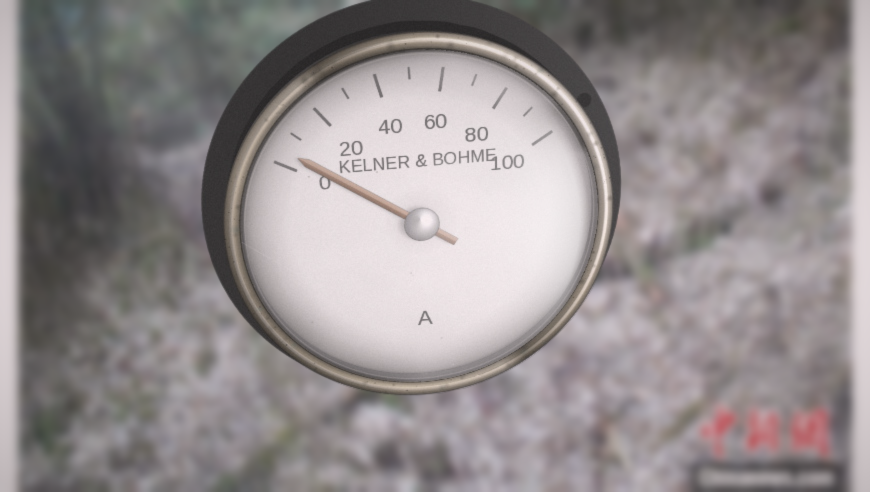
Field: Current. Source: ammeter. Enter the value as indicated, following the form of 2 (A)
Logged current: 5 (A)
